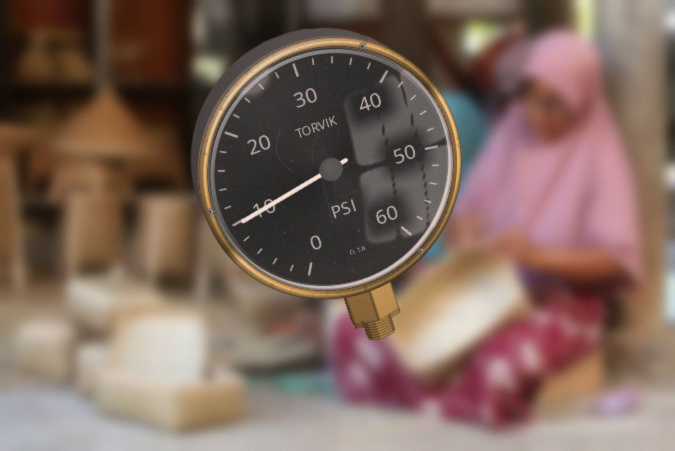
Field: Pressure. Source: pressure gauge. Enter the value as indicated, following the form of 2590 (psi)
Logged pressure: 10 (psi)
